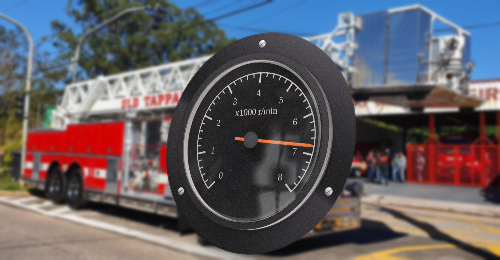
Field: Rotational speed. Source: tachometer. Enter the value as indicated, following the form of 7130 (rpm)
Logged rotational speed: 6800 (rpm)
